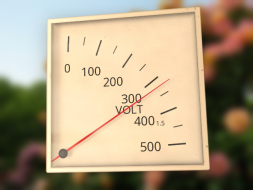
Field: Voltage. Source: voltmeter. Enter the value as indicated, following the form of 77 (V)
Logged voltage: 325 (V)
